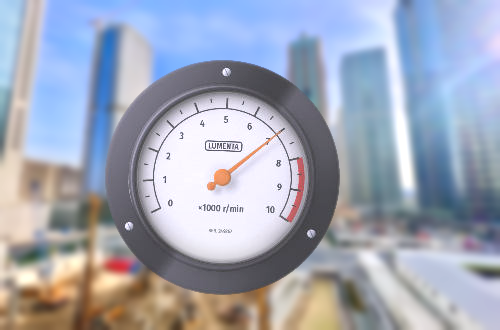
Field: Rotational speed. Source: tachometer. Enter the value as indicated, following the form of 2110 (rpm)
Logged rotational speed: 7000 (rpm)
